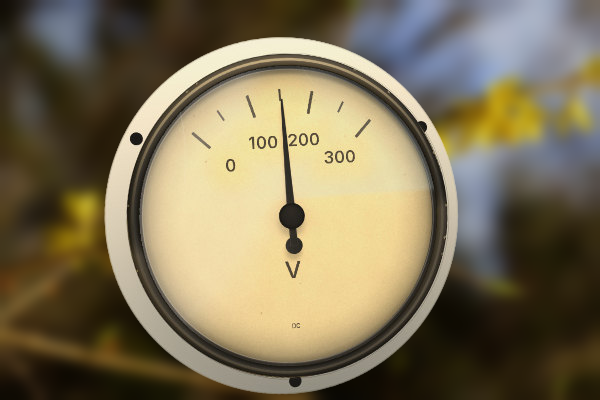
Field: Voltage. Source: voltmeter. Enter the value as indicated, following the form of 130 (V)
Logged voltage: 150 (V)
